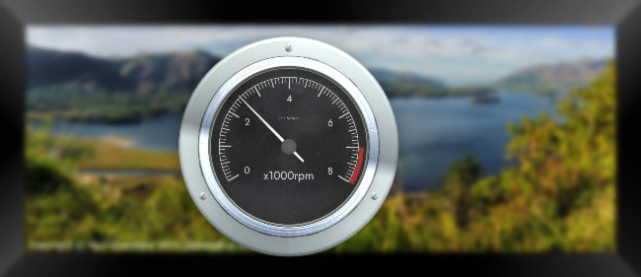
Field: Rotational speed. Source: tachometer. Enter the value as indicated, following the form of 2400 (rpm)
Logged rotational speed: 2500 (rpm)
